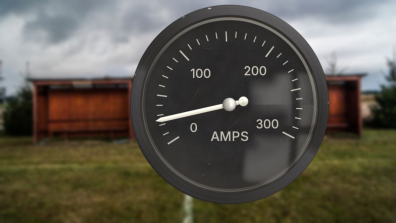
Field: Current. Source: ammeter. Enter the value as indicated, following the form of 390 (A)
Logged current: 25 (A)
